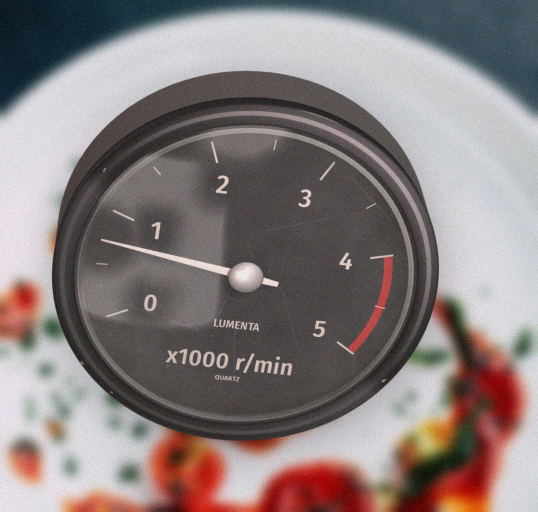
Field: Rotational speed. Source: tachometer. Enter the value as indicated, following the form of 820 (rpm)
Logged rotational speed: 750 (rpm)
